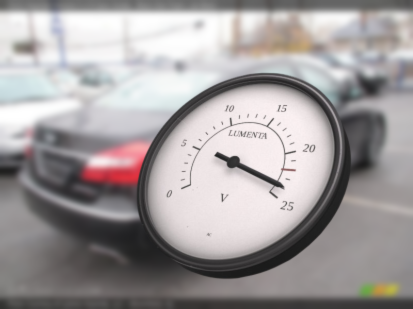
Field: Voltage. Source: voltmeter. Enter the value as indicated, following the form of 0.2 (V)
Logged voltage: 24 (V)
